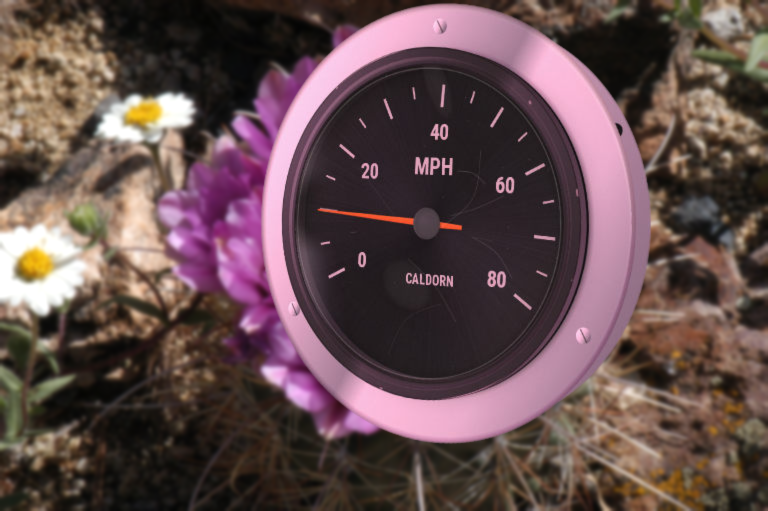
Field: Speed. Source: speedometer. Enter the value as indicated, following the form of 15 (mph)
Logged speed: 10 (mph)
